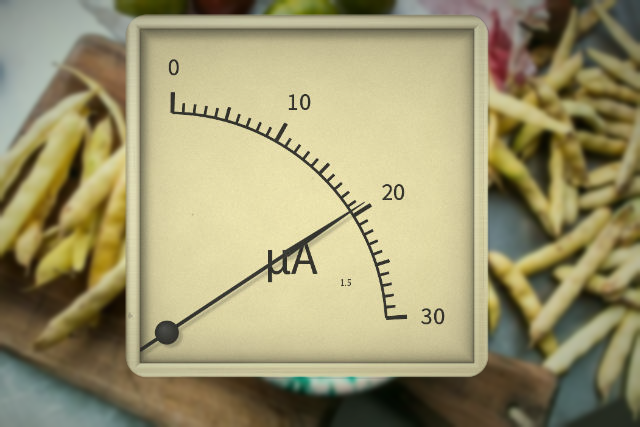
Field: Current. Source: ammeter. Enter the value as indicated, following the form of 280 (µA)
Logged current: 19.5 (µA)
